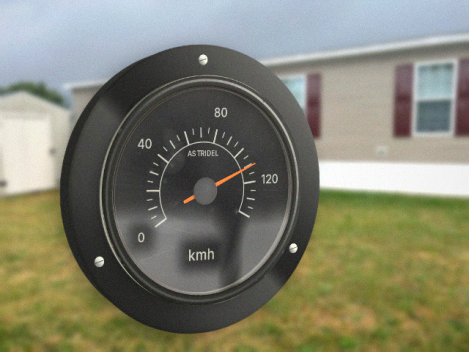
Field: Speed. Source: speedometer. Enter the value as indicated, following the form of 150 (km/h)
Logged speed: 110 (km/h)
